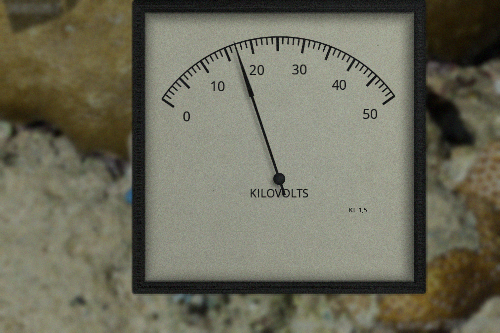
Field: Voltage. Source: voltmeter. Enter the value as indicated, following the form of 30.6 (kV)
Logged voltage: 17 (kV)
